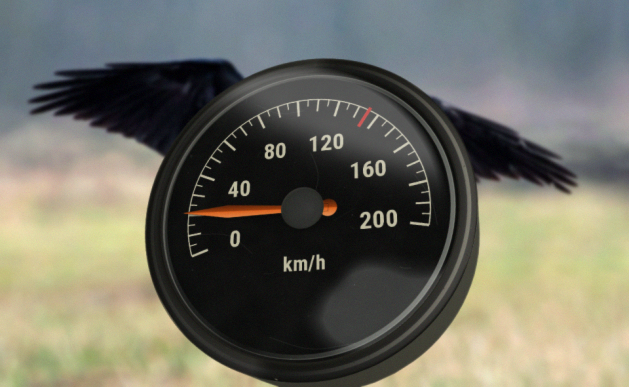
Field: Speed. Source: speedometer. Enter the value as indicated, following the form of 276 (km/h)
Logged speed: 20 (km/h)
